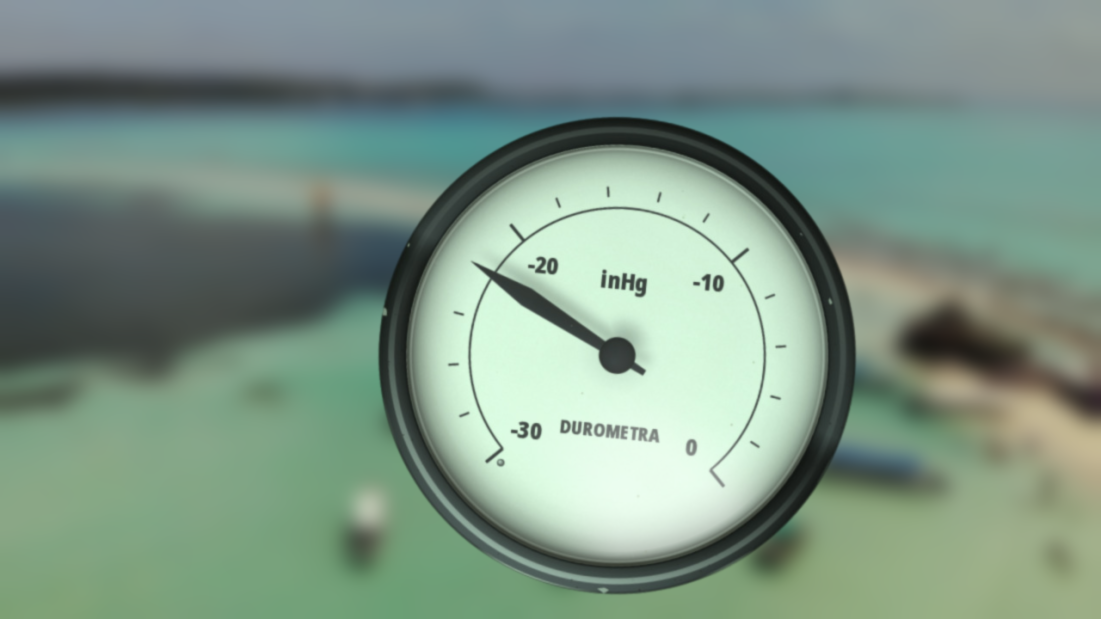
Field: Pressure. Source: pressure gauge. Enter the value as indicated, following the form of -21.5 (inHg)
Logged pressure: -22 (inHg)
